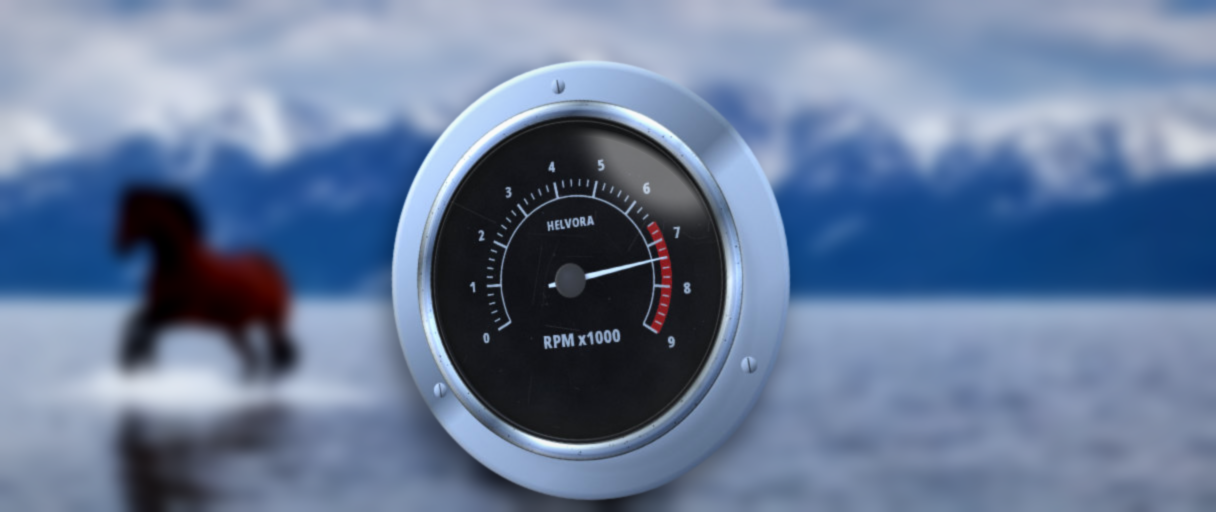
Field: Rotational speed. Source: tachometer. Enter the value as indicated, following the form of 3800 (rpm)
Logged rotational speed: 7400 (rpm)
